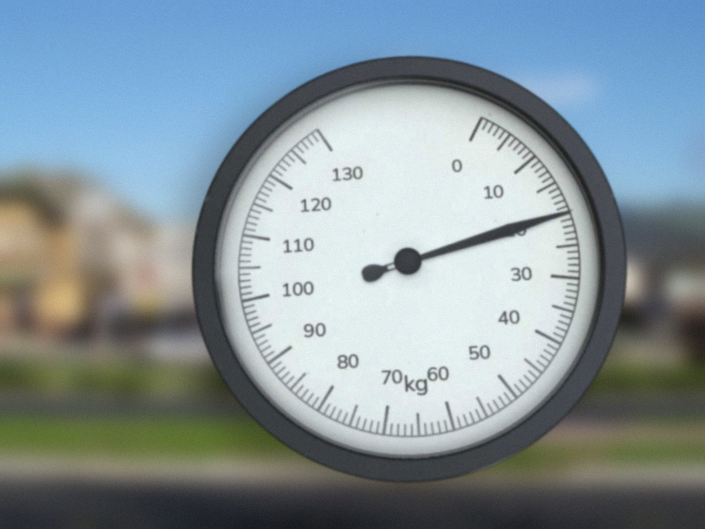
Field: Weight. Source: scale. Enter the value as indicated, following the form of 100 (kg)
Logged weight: 20 (kg)
